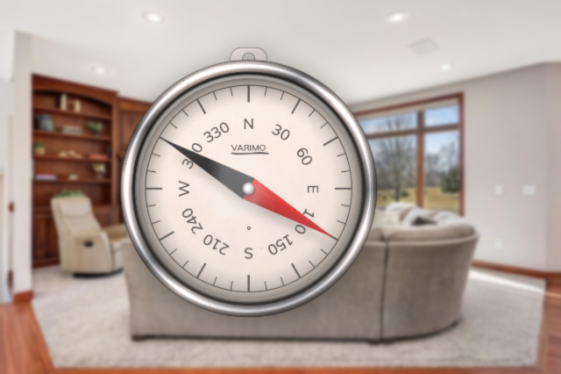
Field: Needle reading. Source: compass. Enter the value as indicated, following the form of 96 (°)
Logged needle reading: 120 (°)
